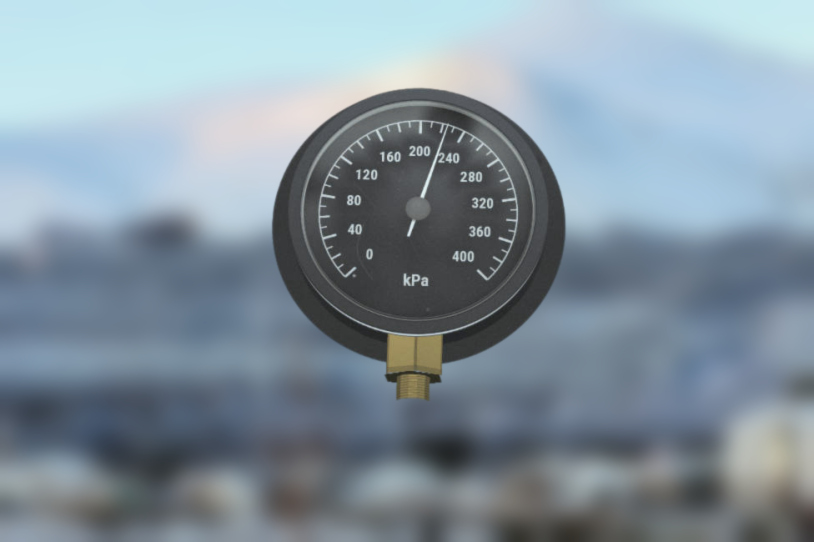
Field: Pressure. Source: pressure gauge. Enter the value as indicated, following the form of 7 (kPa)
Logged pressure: 225 (kPa)
